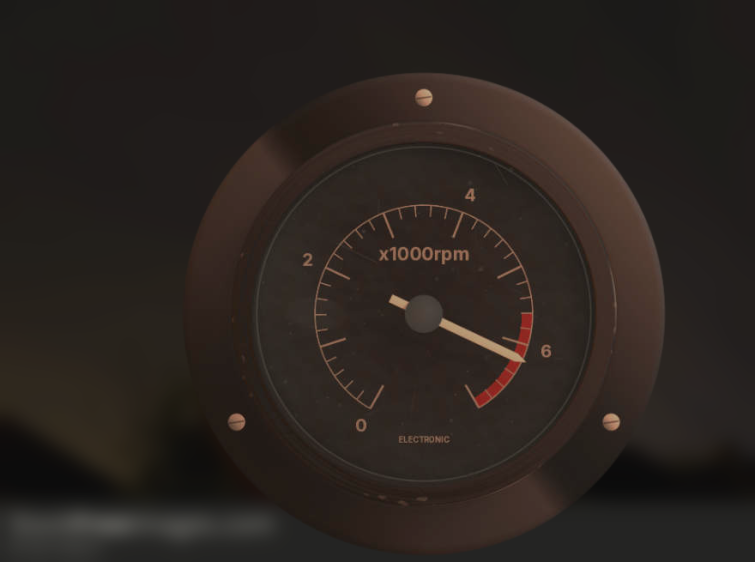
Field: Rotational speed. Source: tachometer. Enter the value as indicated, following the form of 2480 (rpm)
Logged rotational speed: 6200 (rpm)
